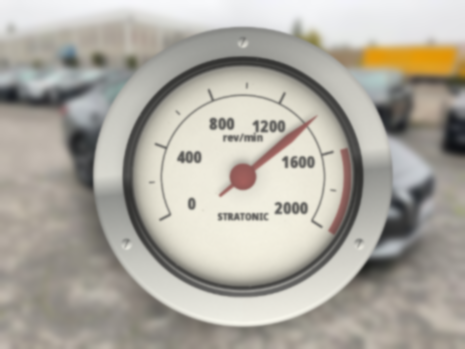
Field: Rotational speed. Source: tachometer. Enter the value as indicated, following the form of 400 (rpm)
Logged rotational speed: 1400 (rpm)
